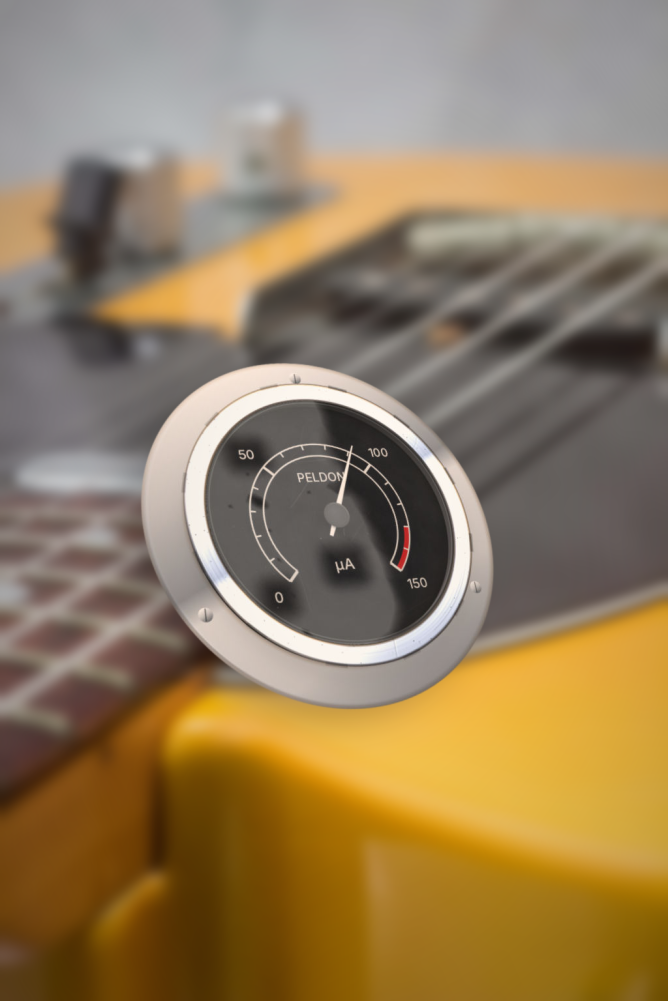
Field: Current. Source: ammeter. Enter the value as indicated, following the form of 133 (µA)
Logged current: 90 (µA)
